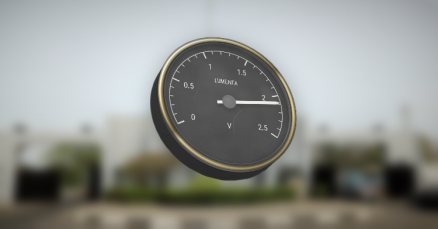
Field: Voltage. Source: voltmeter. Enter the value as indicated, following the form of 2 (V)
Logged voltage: 2.1 (V)
